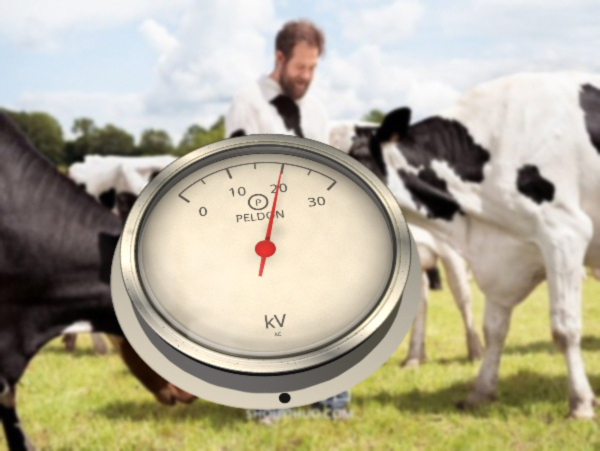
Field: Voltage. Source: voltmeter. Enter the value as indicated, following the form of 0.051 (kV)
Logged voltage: 20 (kV)
